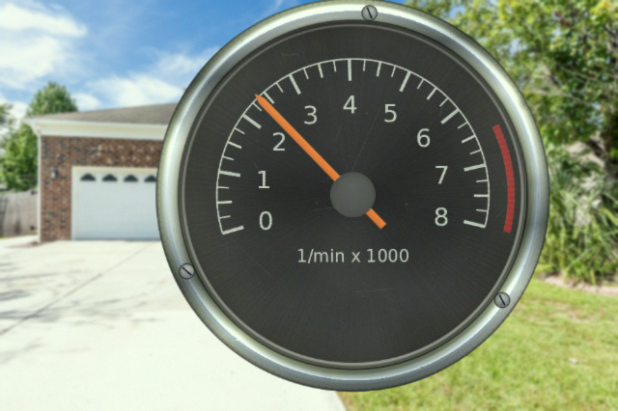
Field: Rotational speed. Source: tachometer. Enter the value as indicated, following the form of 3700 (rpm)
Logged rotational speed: 2375 (rpm)
